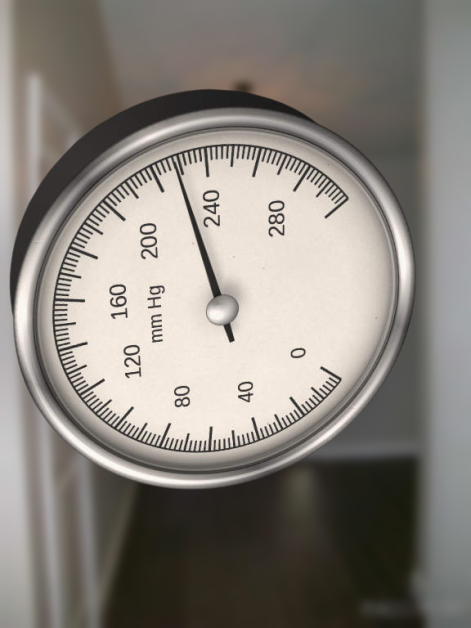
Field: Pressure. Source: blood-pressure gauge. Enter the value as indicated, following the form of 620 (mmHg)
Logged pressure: 228 (mmHg)
